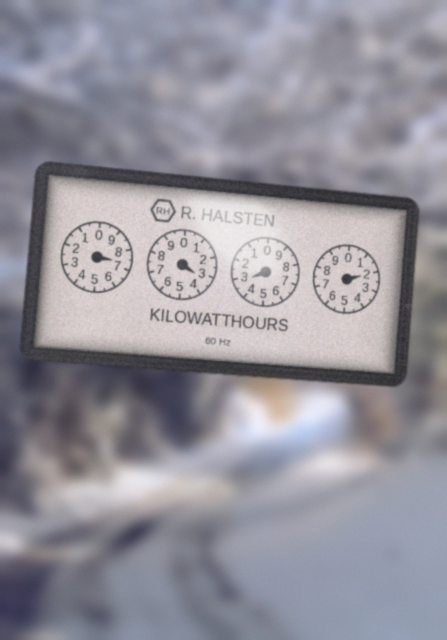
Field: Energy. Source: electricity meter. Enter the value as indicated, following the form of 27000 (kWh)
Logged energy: 7332 (kWh)
